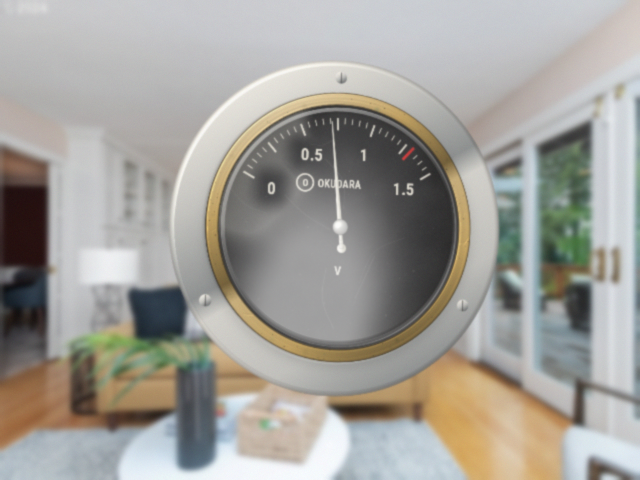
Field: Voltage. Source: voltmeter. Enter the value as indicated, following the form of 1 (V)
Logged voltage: 0.7 (V)
